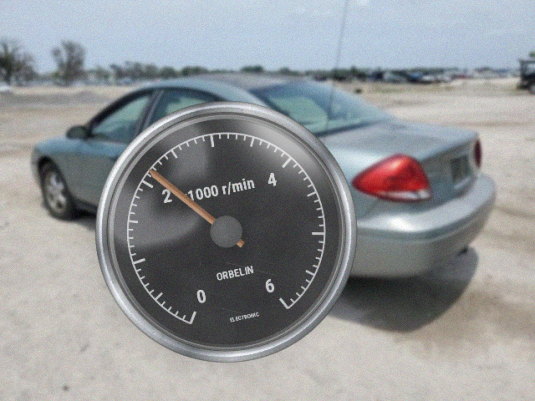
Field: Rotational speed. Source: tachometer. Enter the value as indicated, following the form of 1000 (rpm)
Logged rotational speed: 2150 (rpm)
